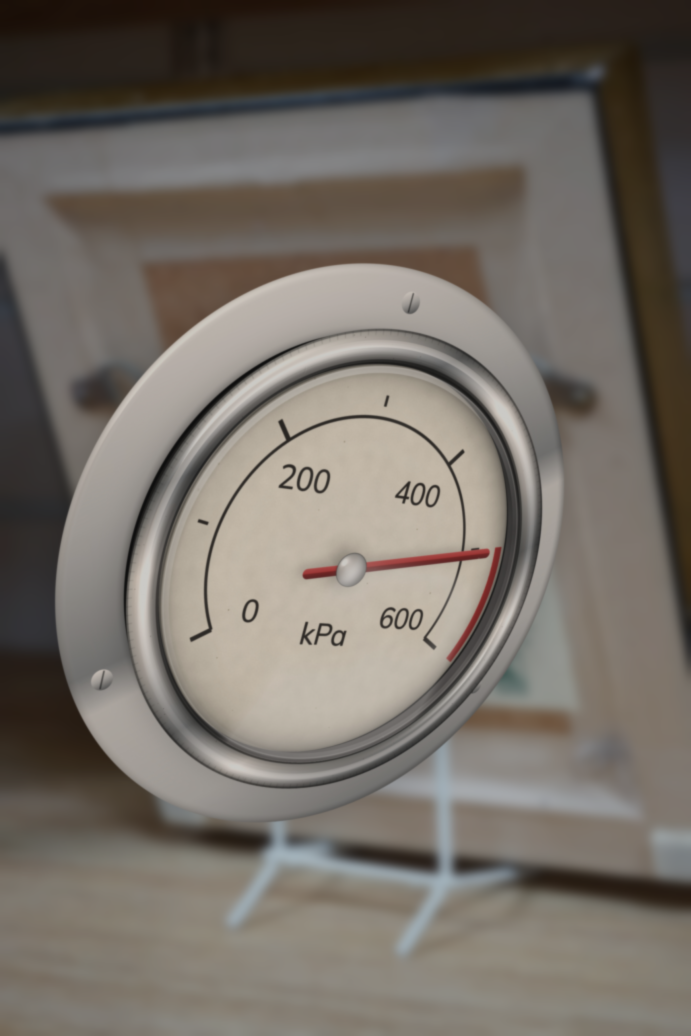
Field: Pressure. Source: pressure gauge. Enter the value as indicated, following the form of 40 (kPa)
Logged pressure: 500 (kPa)
